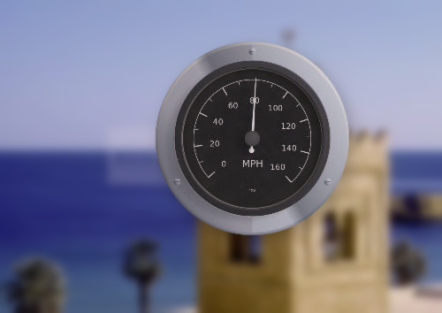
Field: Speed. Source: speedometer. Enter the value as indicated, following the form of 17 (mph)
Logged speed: 80 (mph)
